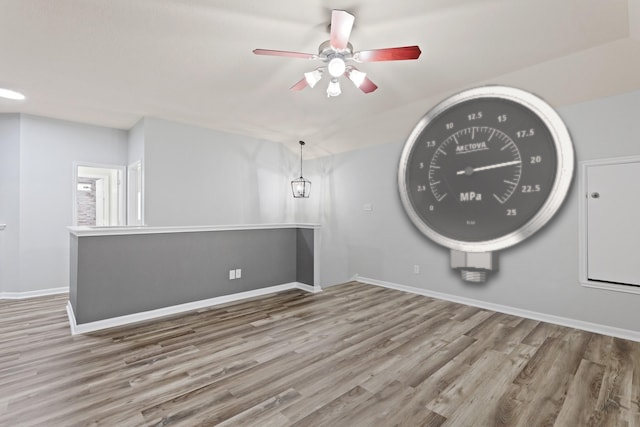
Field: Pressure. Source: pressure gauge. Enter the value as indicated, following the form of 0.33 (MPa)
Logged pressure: 20 (MPa)
